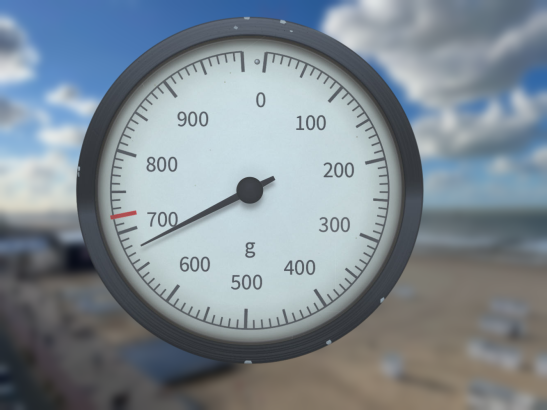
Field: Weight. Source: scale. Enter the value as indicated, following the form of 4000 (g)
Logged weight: 675 (g)
